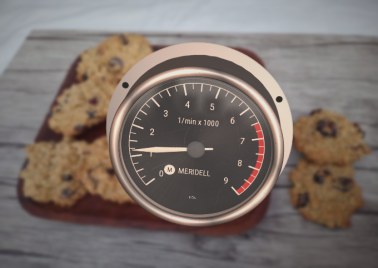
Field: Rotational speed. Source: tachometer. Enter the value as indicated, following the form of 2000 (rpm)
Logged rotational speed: 1250 (rpm)
